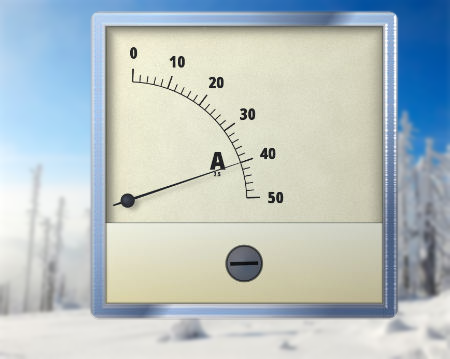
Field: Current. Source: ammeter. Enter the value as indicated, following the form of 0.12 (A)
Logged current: 40 (A)
